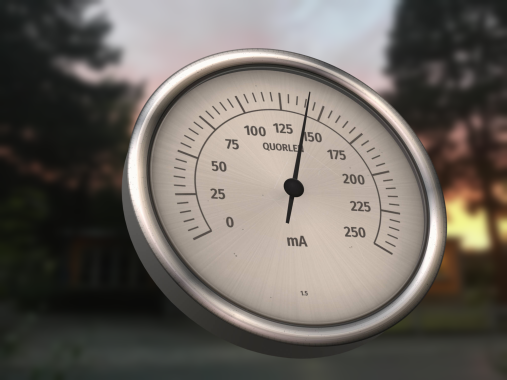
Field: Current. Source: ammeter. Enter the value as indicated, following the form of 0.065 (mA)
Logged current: 140 (mA)
